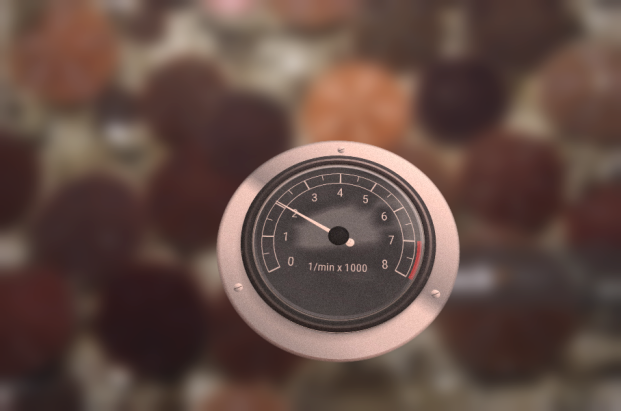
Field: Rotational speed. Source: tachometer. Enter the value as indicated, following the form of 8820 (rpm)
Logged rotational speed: 2000 (rpm)
